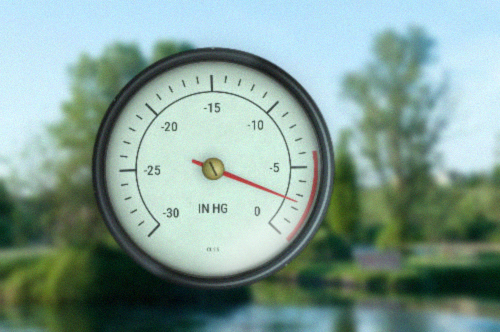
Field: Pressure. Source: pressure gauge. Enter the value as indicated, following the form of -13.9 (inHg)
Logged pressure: -2.5 (inHg)
